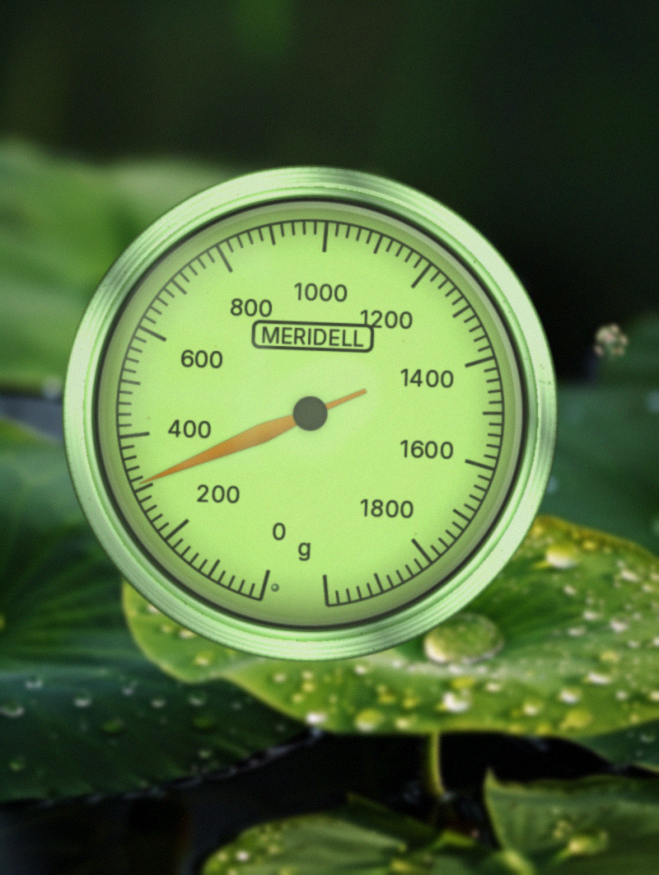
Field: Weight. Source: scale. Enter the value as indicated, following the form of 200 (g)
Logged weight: 310 (g)
